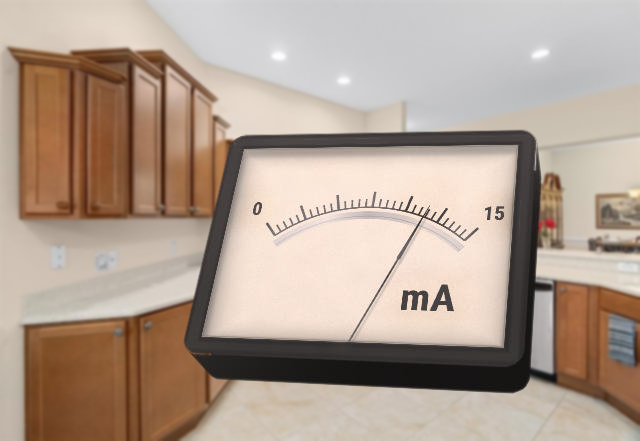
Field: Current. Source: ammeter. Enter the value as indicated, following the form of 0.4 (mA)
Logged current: 11.5 (mA)
